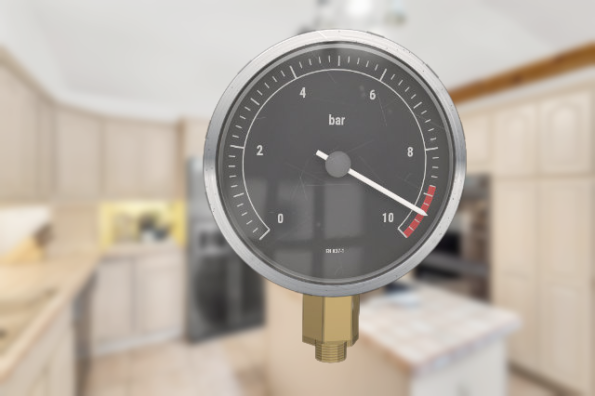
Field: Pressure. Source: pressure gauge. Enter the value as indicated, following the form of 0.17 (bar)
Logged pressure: 9.4 (bar)
